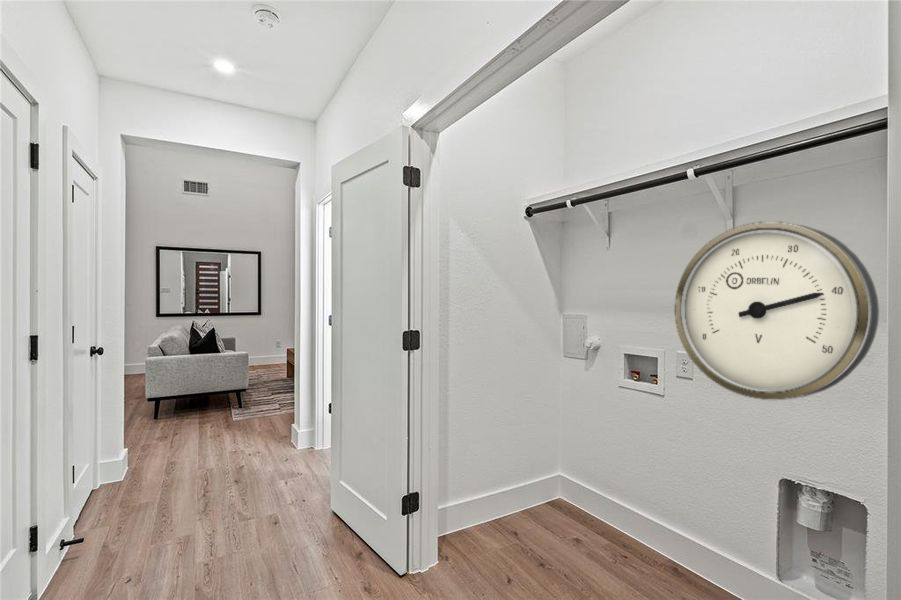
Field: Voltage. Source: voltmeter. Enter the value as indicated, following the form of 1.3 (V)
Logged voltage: 40 (V)
